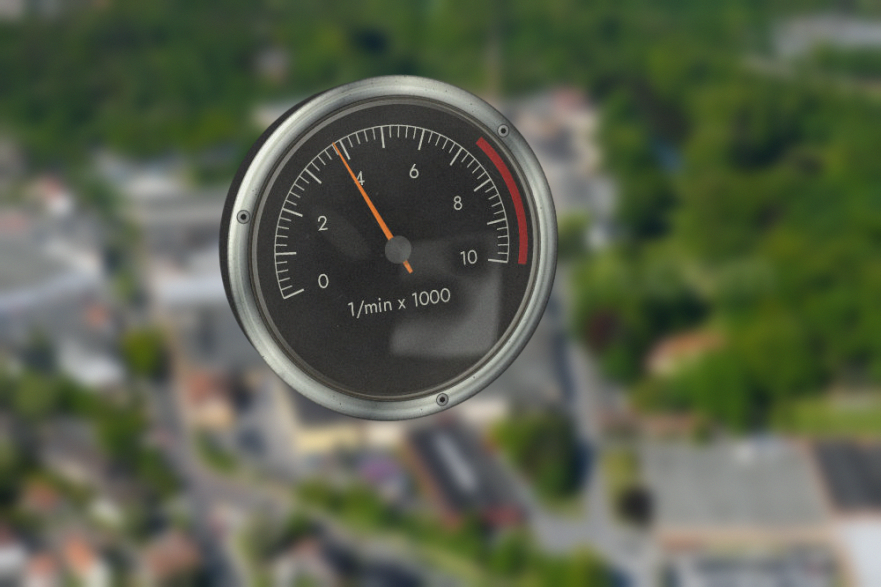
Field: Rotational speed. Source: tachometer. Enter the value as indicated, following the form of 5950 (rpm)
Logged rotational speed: 3800 (rpm)
